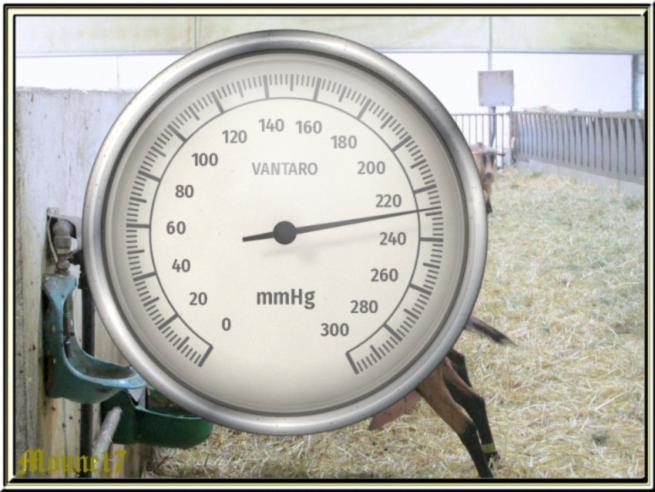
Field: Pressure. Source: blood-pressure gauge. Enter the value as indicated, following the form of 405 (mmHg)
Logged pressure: 228 (mmHg)
